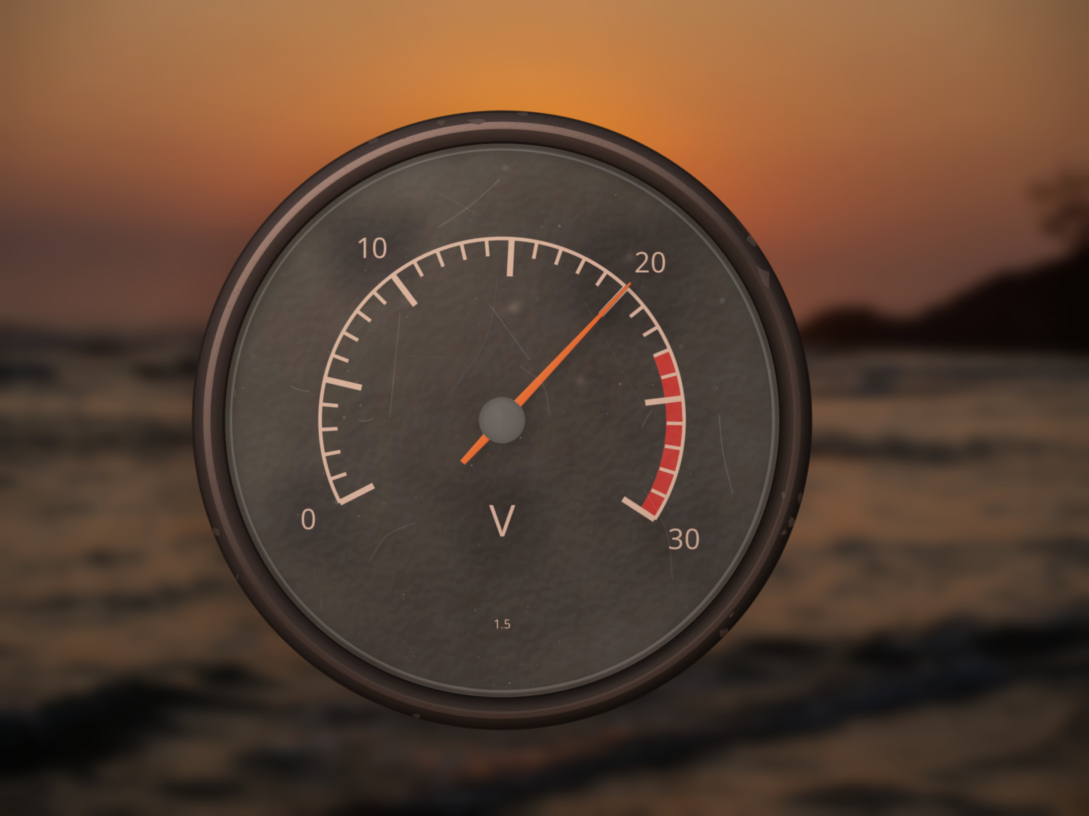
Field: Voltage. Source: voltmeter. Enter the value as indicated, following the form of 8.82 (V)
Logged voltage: 20 (V)
